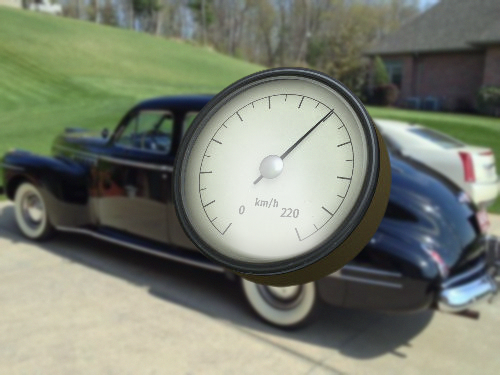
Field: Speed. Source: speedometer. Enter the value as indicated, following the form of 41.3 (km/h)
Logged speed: 140 (km/h)
